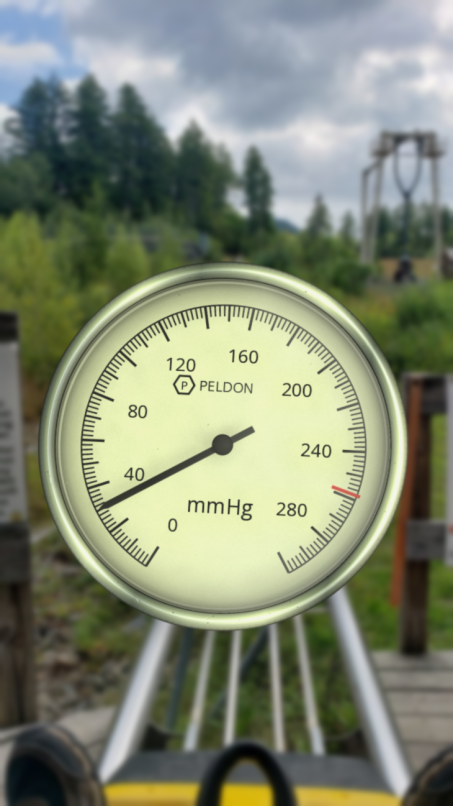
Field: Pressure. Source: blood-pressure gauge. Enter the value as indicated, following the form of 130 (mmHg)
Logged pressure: 30 (mmHg)
